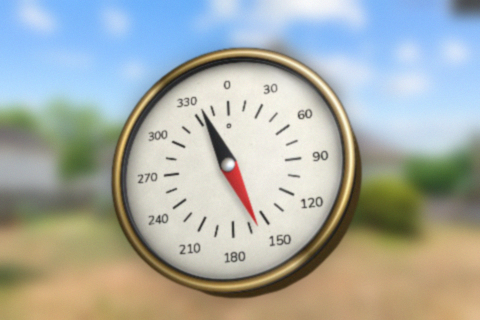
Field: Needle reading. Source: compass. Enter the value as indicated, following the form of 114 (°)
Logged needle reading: 157.5 (°)
